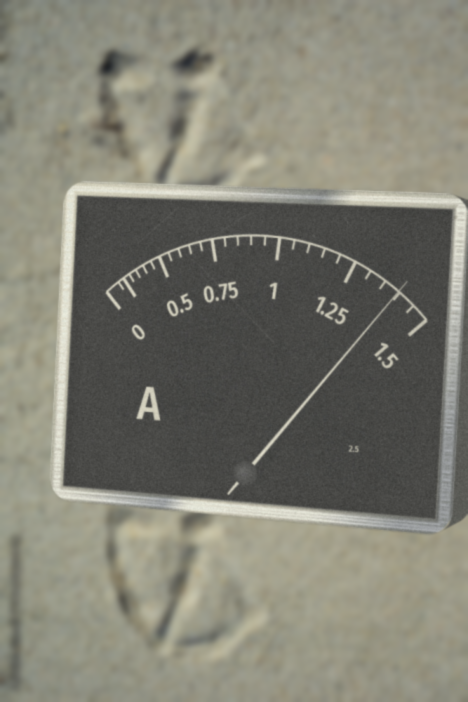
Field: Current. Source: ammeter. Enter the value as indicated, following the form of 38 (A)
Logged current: 1.4 (A)
